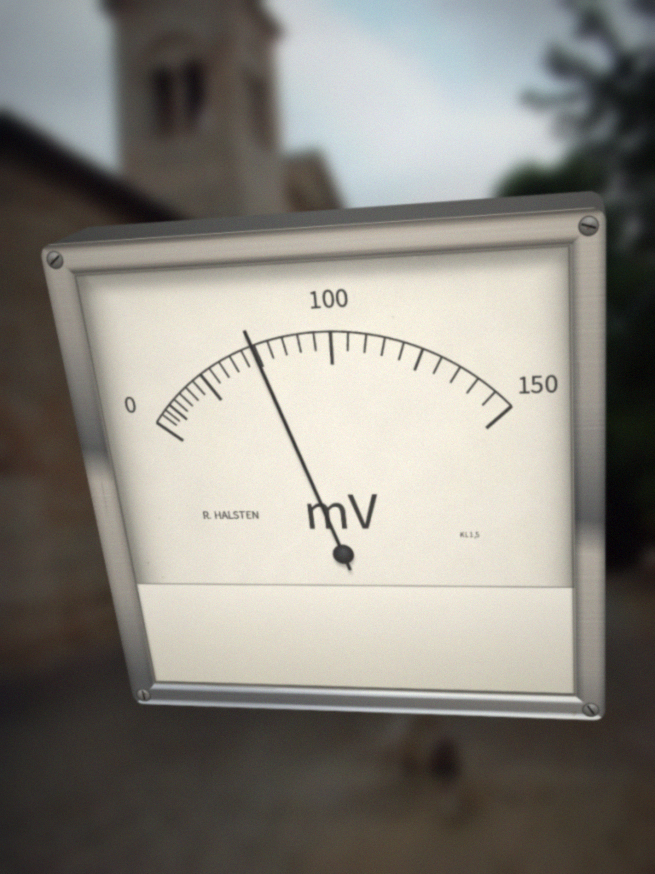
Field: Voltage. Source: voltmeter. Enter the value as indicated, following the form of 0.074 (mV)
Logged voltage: 75 (mV)
